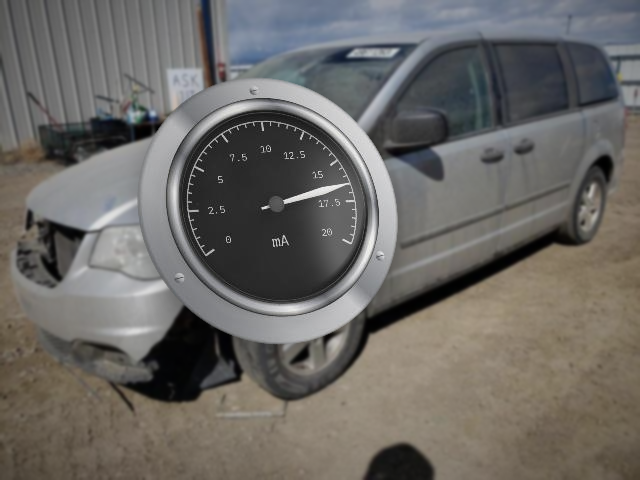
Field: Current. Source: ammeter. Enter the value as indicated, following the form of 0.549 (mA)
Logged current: 16.5 (mA)
